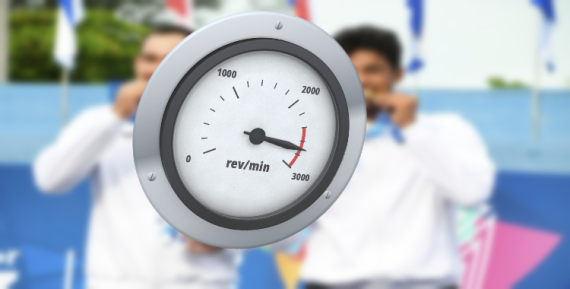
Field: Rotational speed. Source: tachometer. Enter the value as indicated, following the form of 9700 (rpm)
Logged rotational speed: 2700 (rpm)
